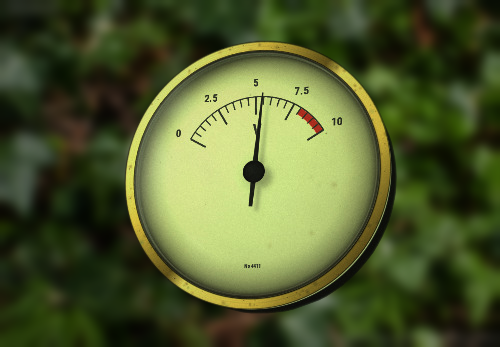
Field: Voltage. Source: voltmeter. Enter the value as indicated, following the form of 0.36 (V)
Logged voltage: 5.5 (V)
